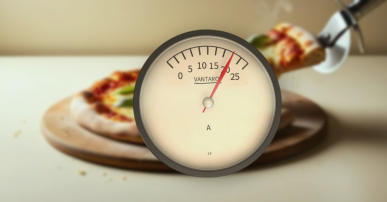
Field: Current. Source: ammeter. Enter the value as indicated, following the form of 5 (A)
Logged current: 20 (A)
